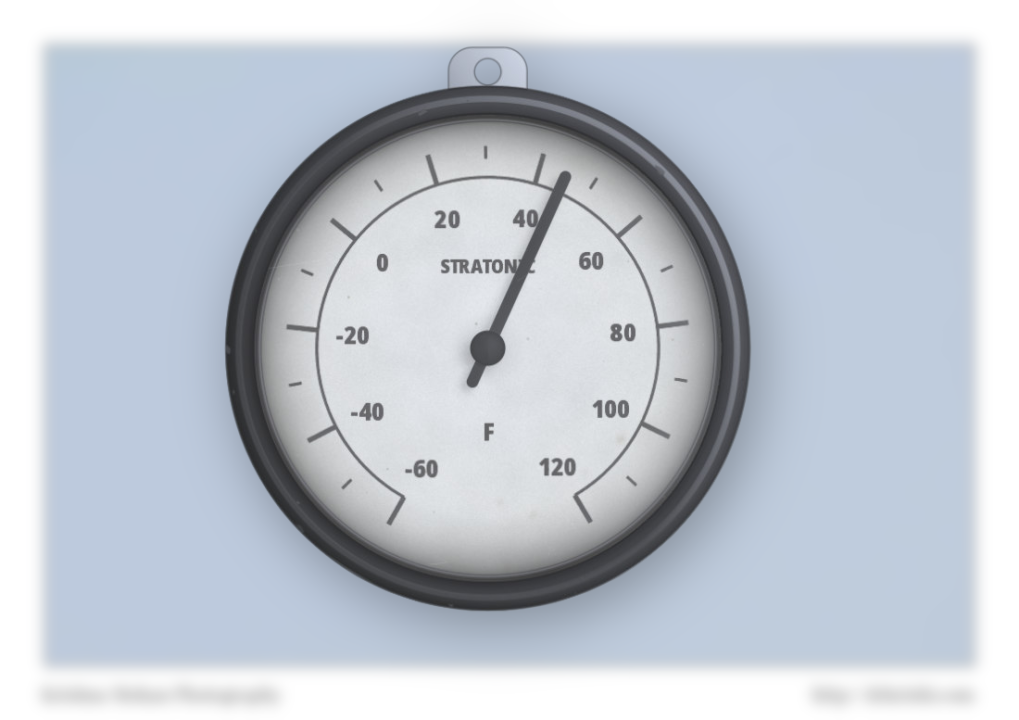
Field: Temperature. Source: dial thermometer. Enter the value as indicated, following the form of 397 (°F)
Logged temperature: 45 (°F)
